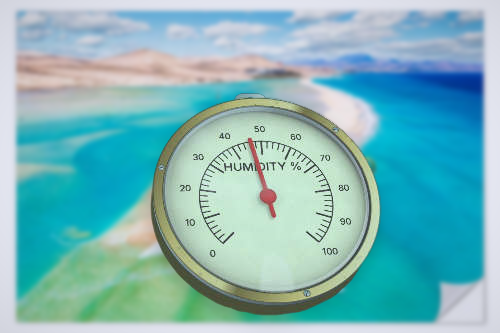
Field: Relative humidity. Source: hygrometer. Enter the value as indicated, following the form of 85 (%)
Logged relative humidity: 46 (%)
